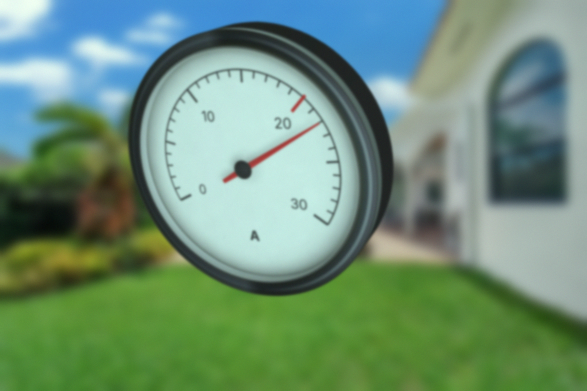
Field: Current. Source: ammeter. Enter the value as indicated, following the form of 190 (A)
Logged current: 22 (A)
